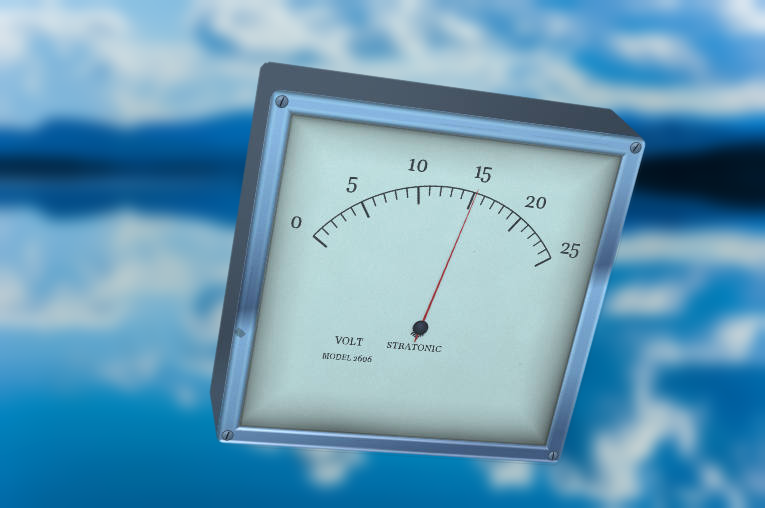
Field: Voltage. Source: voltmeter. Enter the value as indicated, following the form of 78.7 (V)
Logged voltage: 15 (V)
